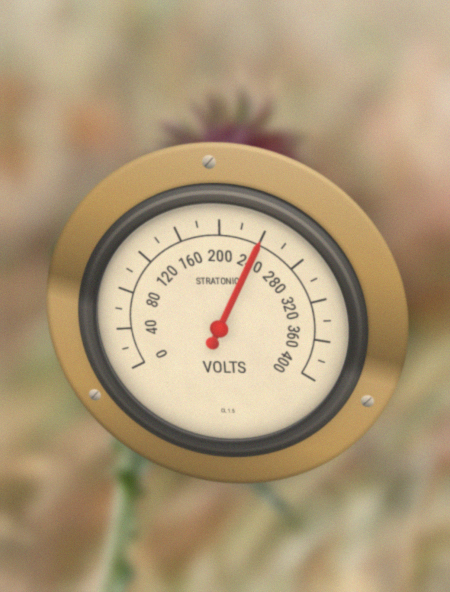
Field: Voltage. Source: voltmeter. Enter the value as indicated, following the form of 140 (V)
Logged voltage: 240 (V)
